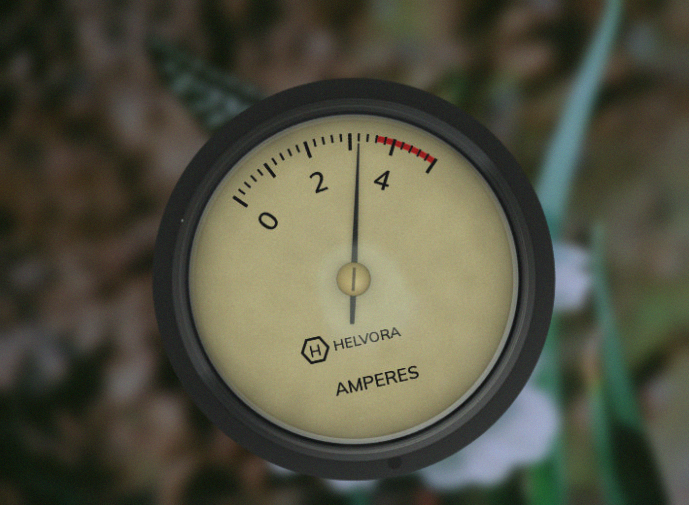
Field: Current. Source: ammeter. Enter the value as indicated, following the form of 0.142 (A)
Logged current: 3.2 (A)
